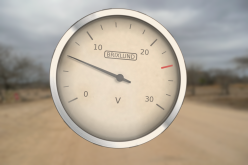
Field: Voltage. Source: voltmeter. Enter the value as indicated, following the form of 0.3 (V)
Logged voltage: 6 (V)
